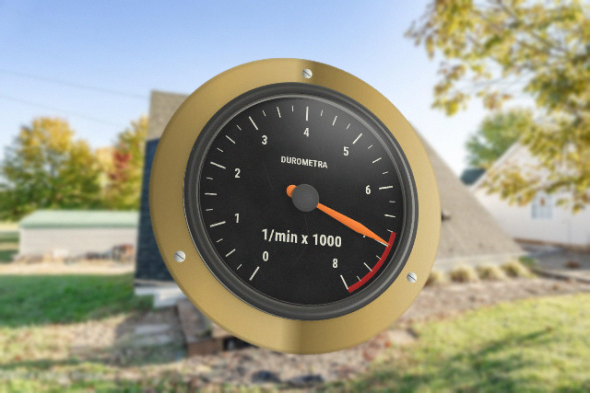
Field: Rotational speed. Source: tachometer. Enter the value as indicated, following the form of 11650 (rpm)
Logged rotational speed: 7000 (rpm)
